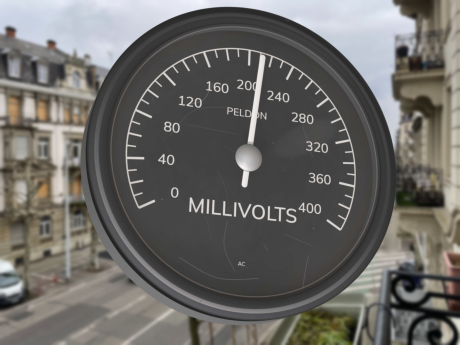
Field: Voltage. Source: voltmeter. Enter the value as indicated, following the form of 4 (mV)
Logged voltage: 210 (mV)
